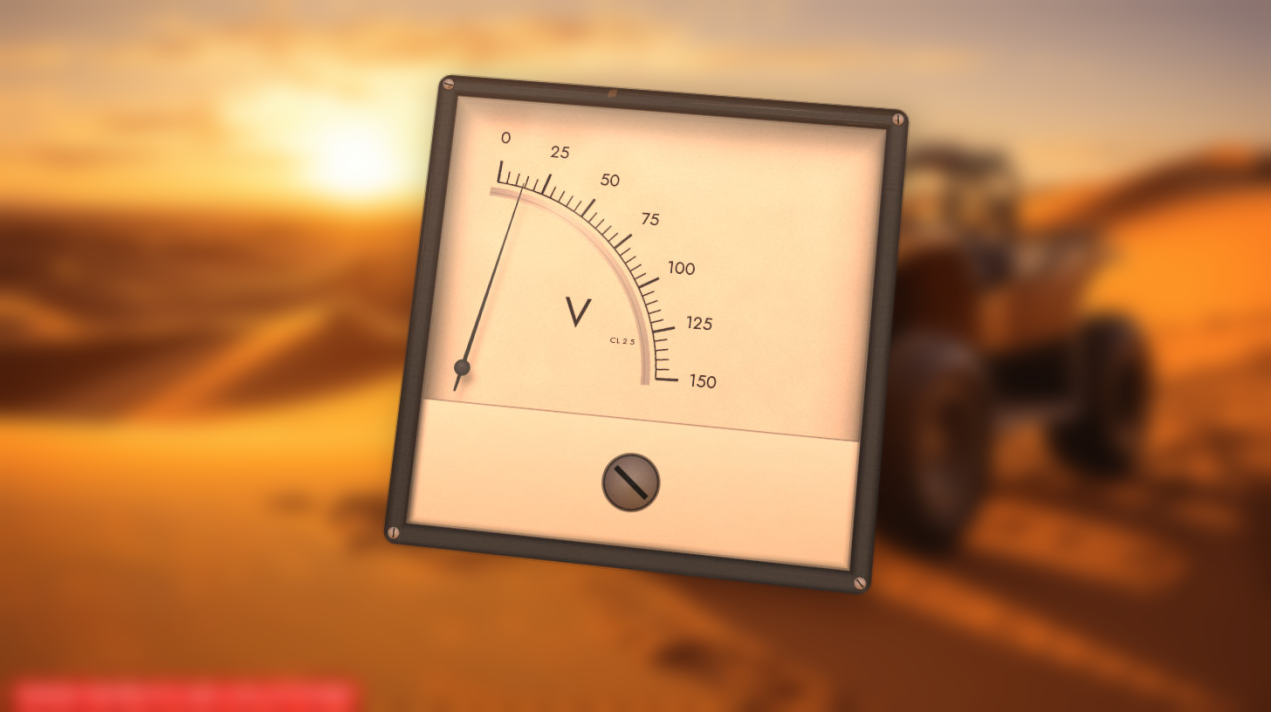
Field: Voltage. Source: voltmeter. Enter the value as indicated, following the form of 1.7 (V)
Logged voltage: 15 (V)
